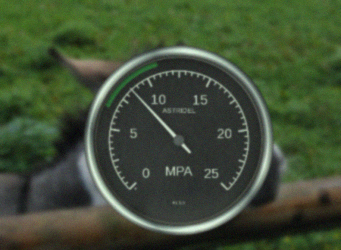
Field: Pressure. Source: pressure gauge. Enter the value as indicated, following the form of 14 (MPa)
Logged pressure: 8.5 (MPa)
